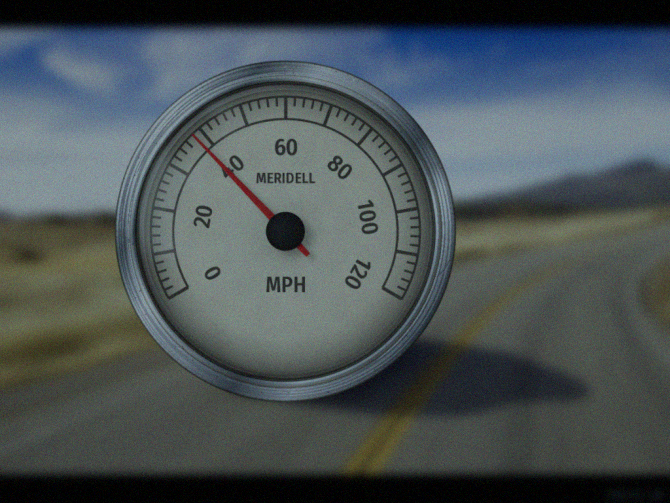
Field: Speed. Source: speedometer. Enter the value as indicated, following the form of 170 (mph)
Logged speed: 38 (mph)
